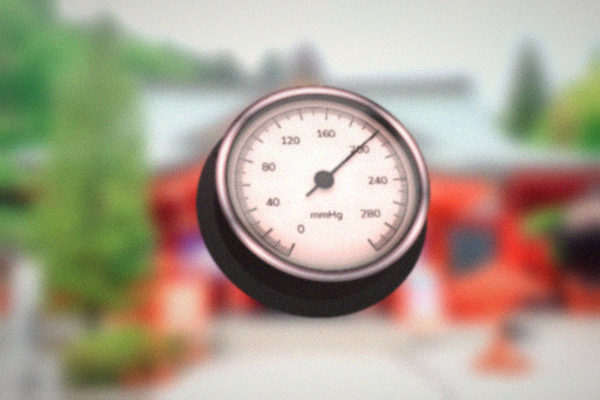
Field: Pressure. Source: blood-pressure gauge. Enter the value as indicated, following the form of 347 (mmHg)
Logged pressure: 200 (mmHg)
